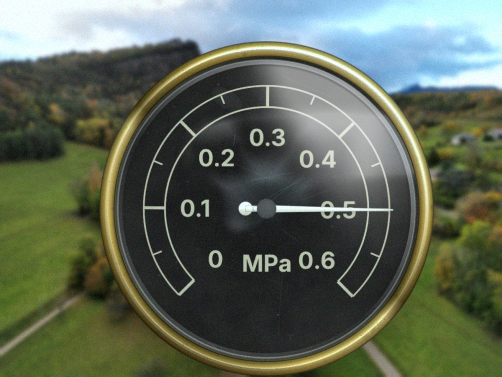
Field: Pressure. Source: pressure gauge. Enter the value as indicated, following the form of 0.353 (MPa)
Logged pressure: 0.5 (MPa)
